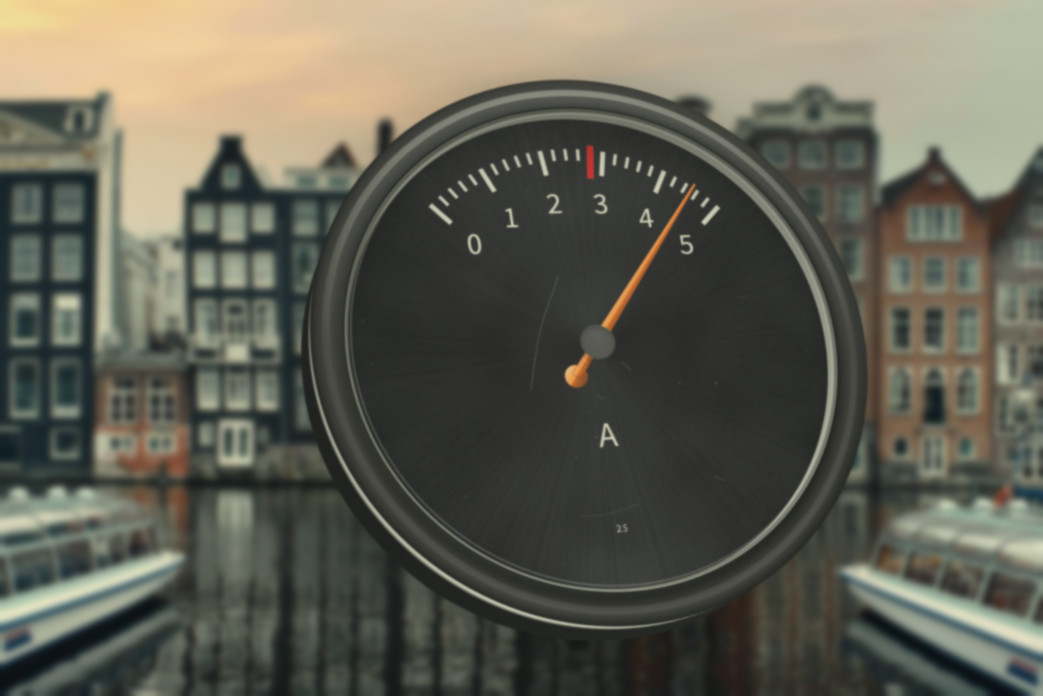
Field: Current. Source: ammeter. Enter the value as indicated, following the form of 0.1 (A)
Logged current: 4.5 (A)
